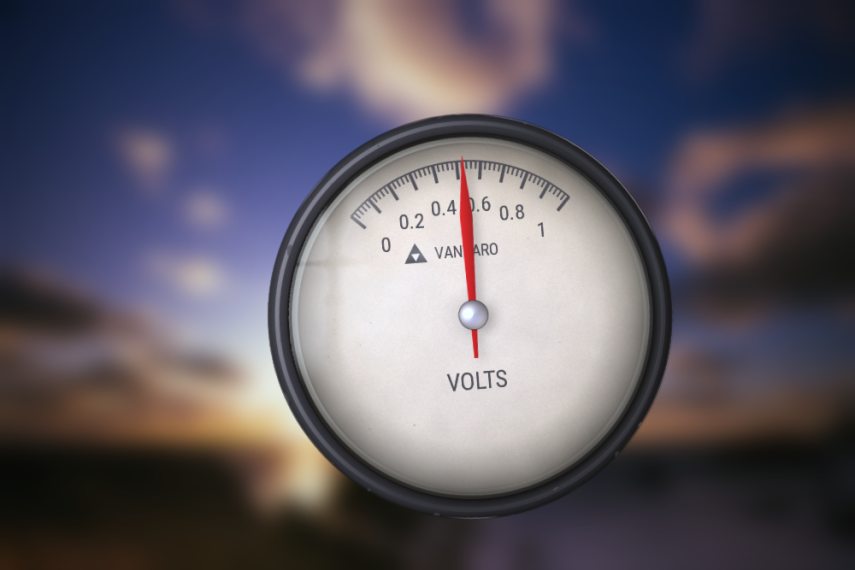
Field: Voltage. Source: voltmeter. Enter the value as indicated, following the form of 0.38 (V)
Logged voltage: 0.52 (V)
